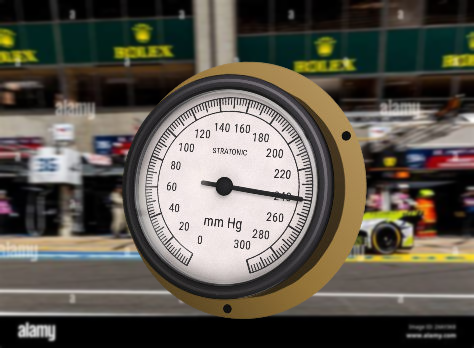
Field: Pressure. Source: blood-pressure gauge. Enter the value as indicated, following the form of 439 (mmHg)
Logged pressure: 240 (mmHg)
